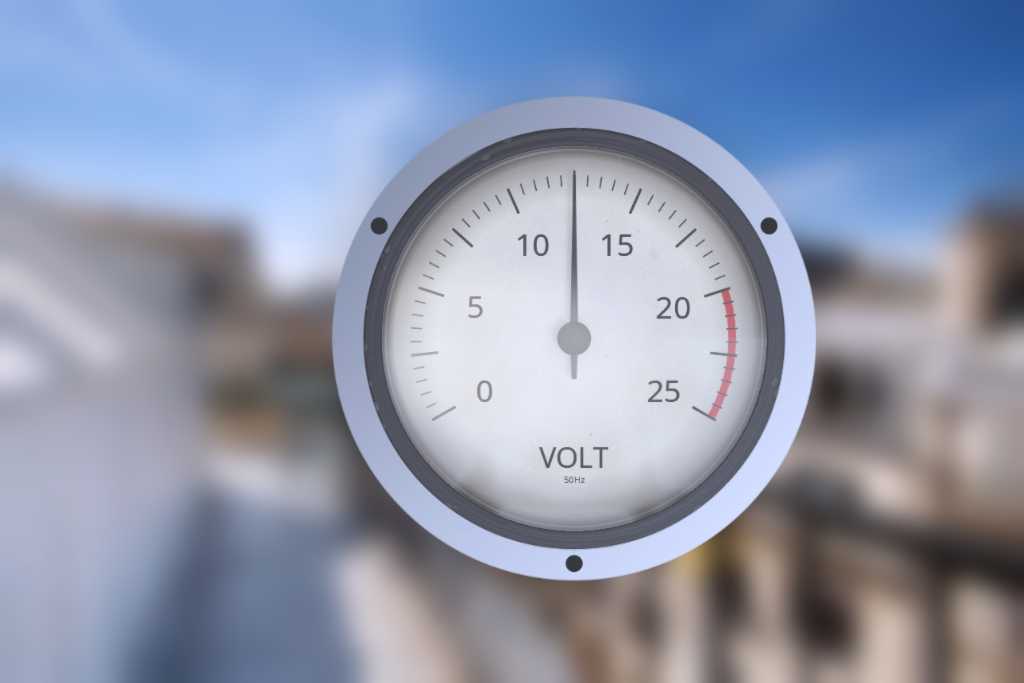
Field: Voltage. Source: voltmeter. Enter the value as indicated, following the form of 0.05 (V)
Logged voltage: 12.5 (V)
